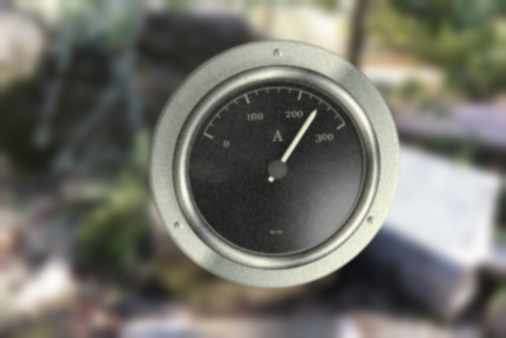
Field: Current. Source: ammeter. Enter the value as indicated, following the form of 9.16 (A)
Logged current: 240 (A)
